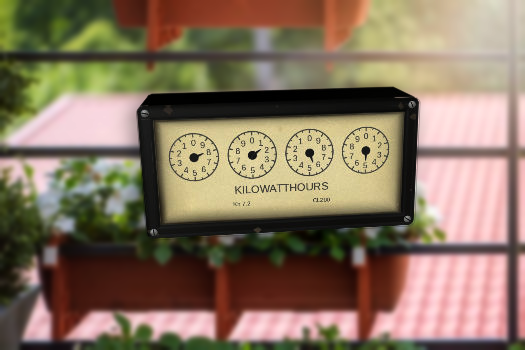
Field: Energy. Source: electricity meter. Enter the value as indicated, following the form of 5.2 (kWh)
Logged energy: 8155 (kWh)
